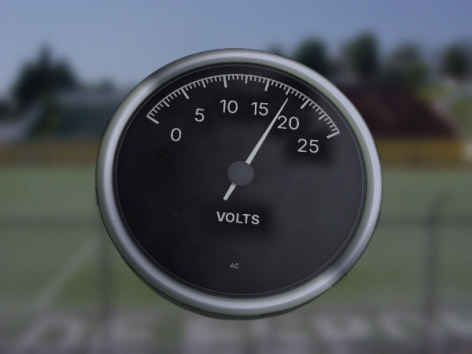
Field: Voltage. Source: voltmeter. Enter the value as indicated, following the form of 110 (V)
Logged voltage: 18 (V)
